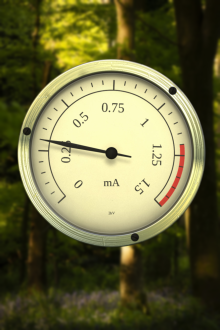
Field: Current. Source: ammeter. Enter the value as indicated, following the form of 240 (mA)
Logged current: 0.3 (mA)
